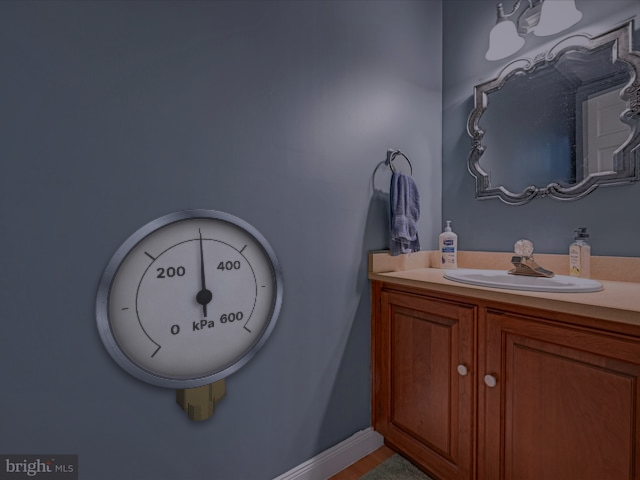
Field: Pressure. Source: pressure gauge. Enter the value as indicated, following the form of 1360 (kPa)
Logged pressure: 300 (kPa)
